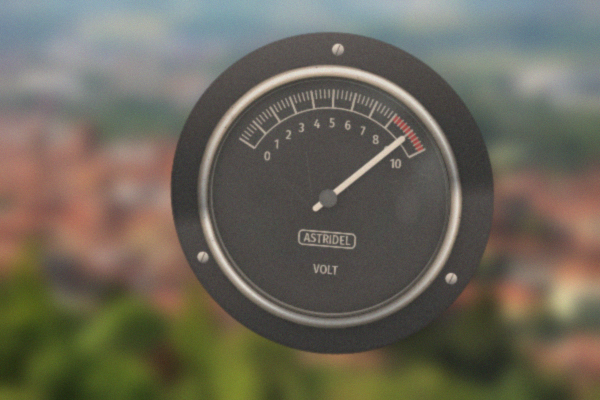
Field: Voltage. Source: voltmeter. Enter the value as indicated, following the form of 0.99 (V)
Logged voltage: 9 (V)
